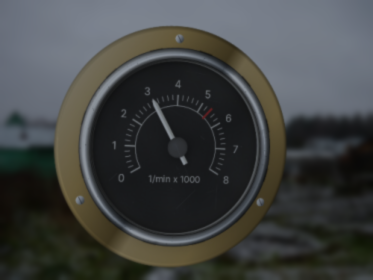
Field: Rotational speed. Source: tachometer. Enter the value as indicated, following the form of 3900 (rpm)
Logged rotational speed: 3000 (rpm)
